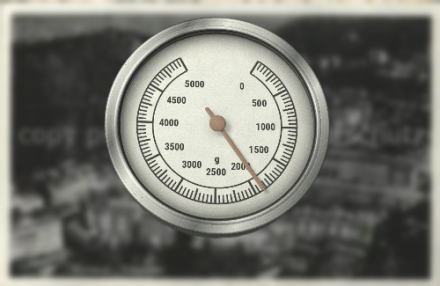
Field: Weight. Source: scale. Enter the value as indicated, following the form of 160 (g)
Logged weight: 1900 (g)
